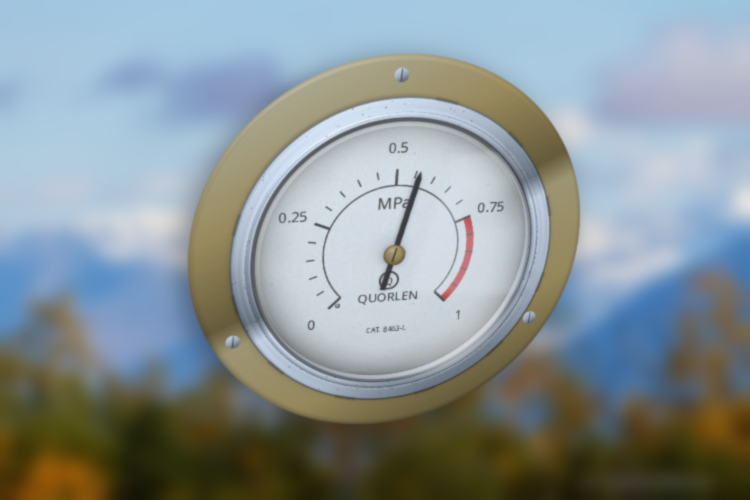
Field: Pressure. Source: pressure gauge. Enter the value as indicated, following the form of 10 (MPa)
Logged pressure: 0.55 (MPa)
